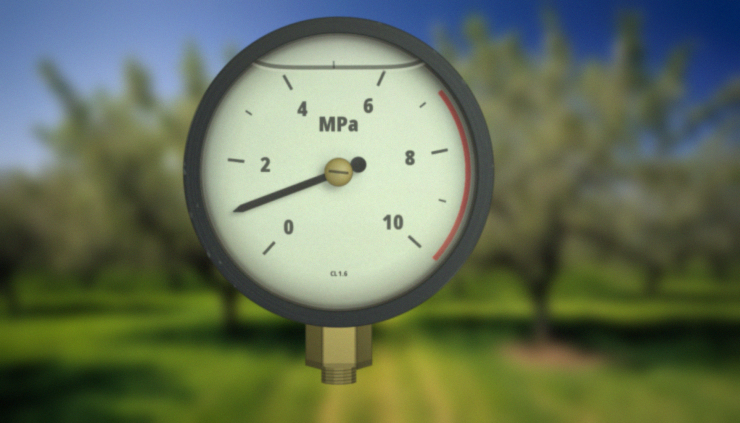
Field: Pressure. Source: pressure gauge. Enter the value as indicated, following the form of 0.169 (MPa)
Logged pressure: 1 (MPa)
